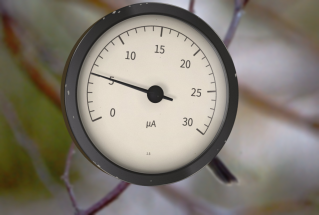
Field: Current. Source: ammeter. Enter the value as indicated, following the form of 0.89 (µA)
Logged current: 5 (µA)
